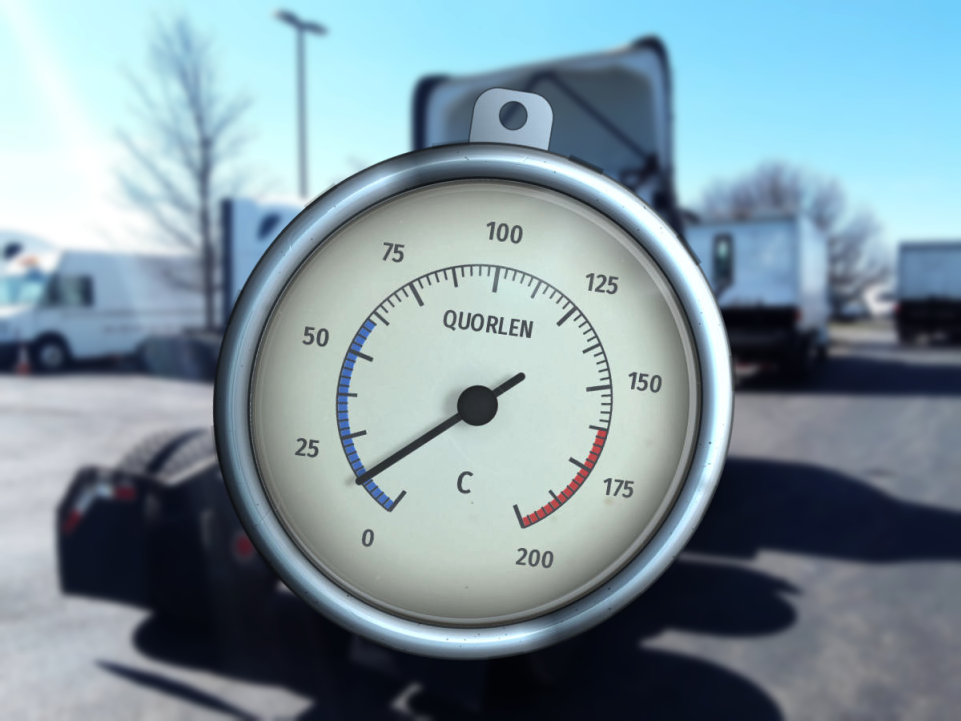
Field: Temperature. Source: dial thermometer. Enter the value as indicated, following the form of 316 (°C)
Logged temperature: 12.5 (°C)
